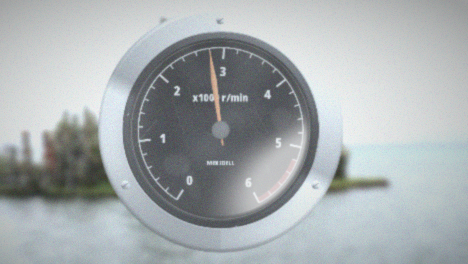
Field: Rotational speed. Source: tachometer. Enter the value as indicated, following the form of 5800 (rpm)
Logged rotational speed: 2800 (rpm)
